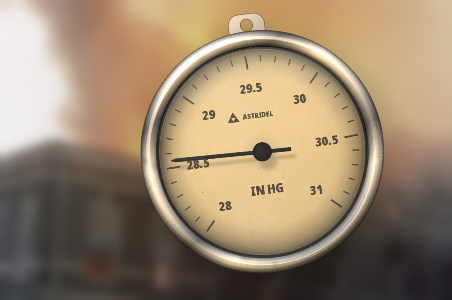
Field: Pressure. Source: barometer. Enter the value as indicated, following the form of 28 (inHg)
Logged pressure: 28.55 (inHg)
